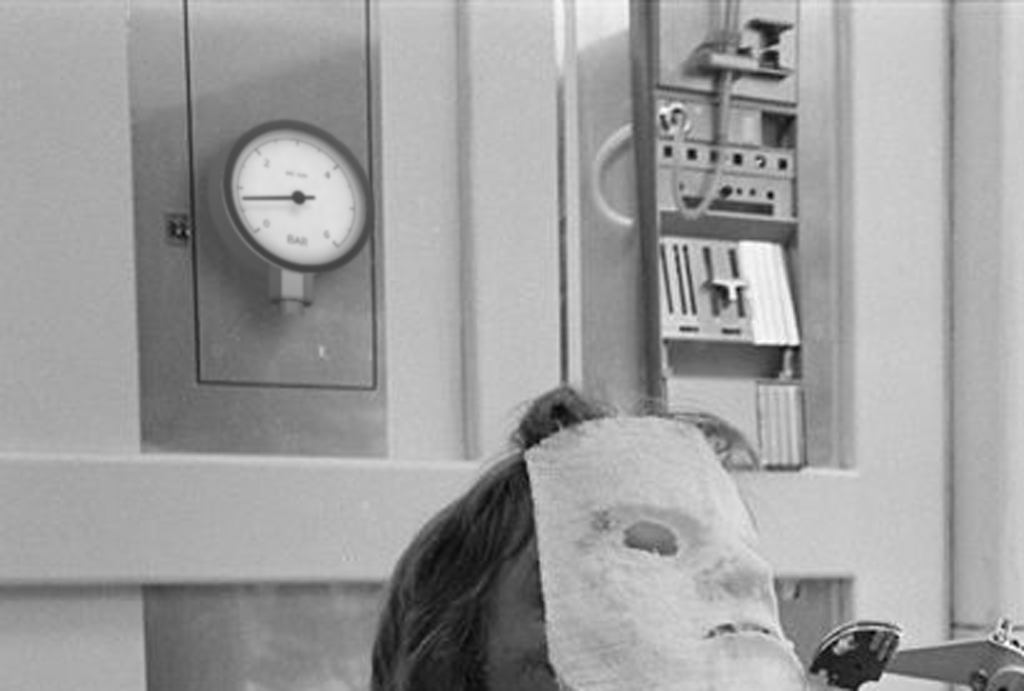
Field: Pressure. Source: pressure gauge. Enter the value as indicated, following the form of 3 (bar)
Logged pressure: 0.75 (bar)
